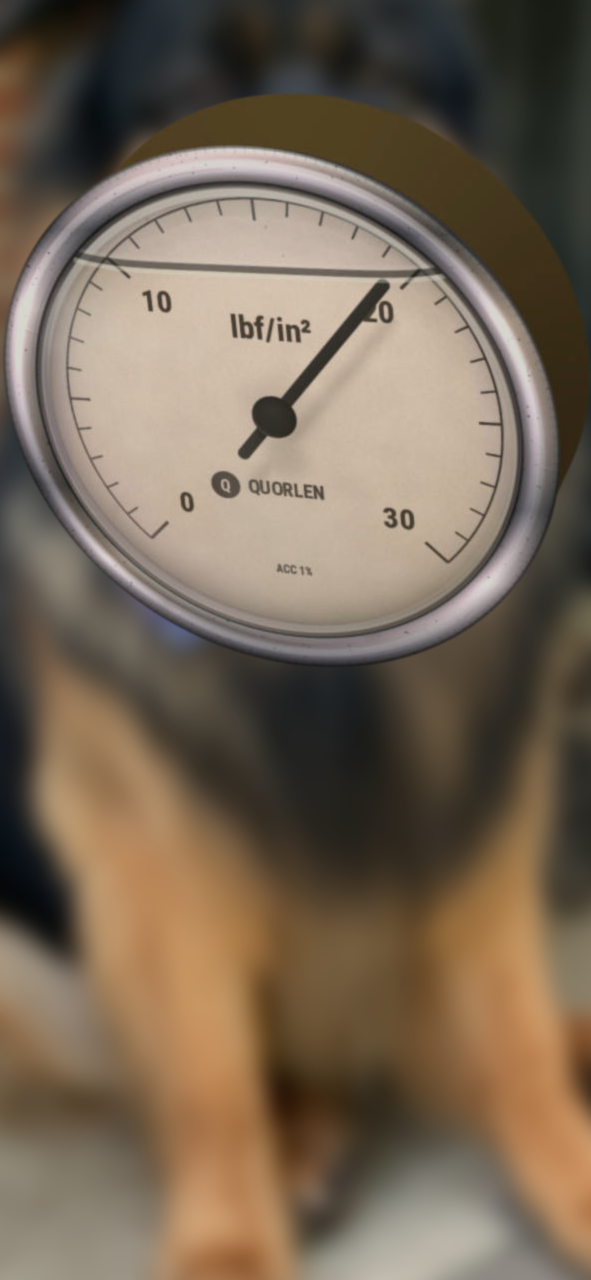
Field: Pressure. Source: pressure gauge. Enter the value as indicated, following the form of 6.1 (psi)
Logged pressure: 19.5 (psi)
